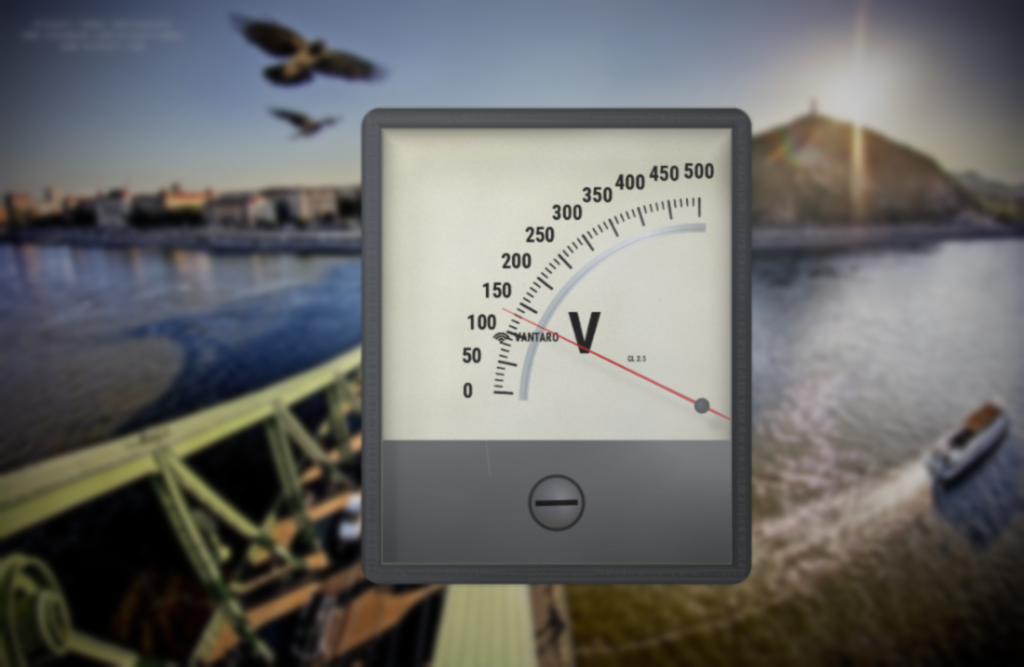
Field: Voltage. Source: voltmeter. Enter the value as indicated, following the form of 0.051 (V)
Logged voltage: 130 (V)
